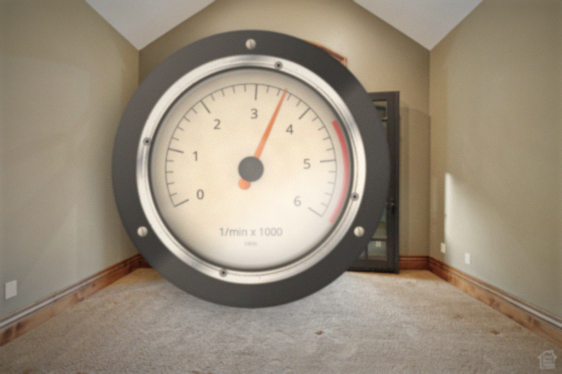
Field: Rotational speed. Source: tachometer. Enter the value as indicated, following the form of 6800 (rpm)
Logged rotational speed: 3500 (rpm)
